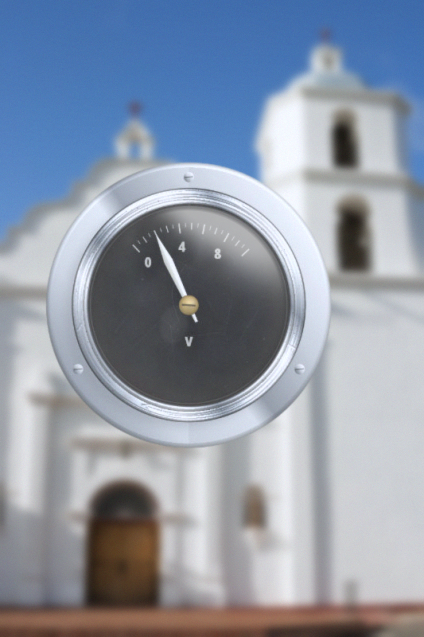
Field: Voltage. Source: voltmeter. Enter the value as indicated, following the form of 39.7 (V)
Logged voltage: 2 (V)
